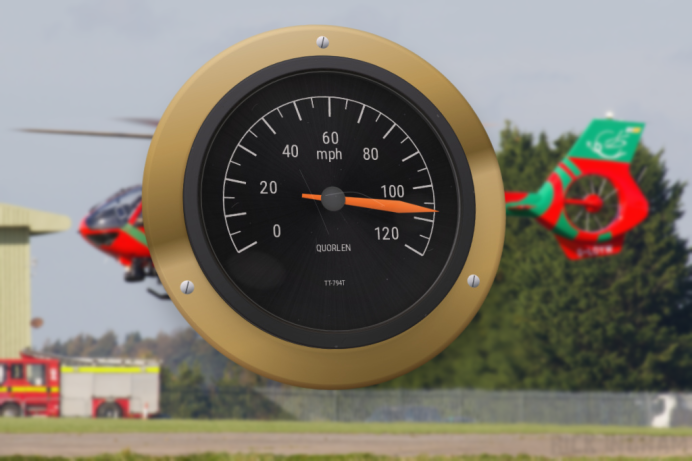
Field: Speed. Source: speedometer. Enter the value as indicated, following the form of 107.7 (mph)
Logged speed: 107.5 (mph)
